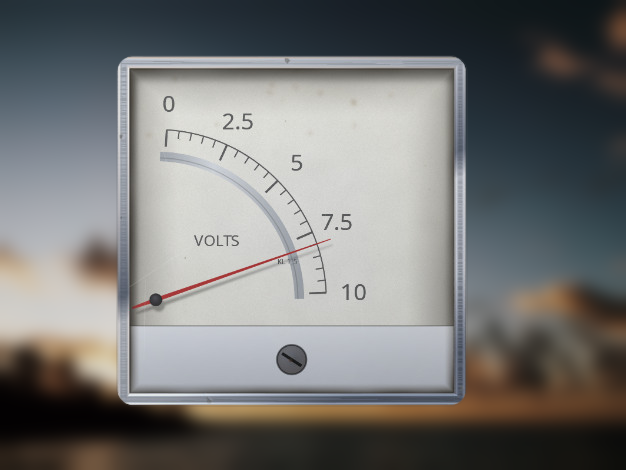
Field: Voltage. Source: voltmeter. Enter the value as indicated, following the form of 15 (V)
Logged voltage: 8 (V)
